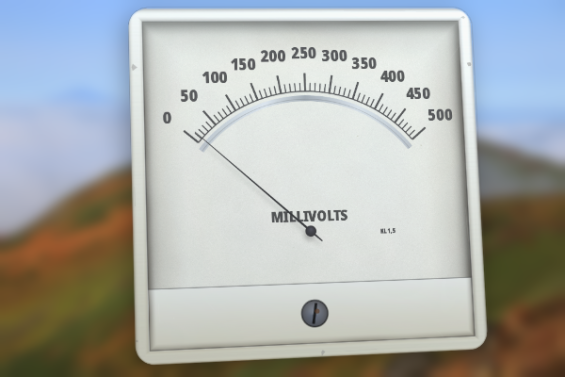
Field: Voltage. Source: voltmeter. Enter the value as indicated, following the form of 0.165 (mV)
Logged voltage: 10 (mV)
